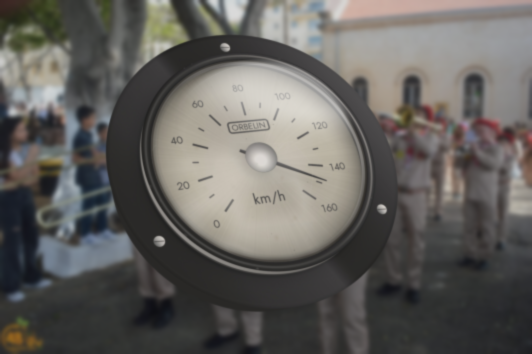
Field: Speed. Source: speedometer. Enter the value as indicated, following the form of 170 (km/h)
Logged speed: 150 (km/h)
